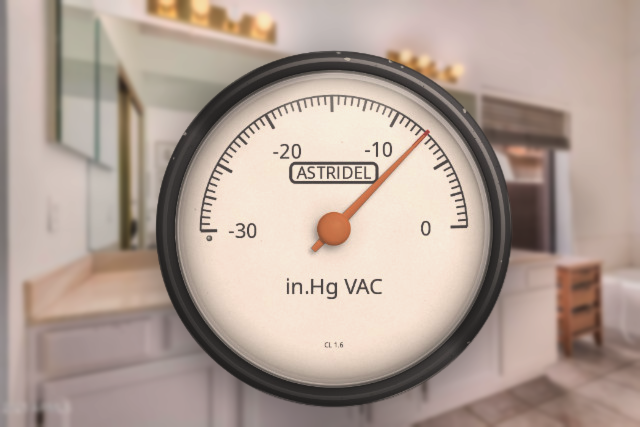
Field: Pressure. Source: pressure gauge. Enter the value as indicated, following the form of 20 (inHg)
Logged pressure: -7.5 (inHg)
